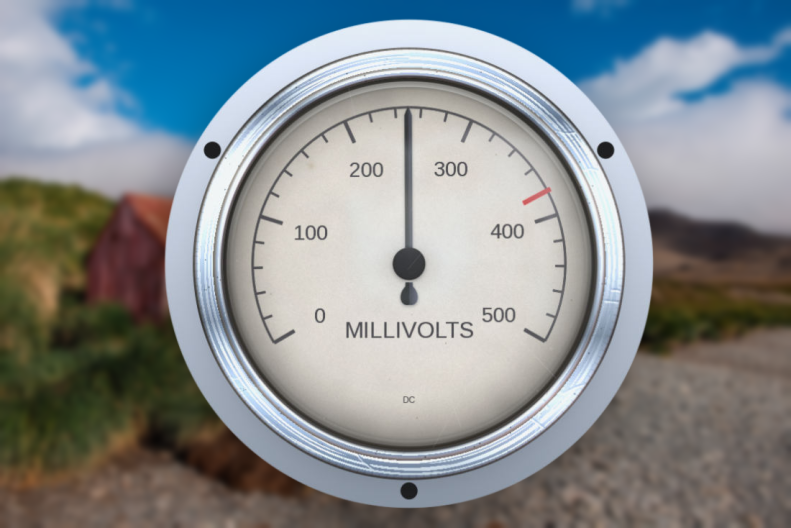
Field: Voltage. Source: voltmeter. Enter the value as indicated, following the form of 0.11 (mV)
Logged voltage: 250 (mV)
